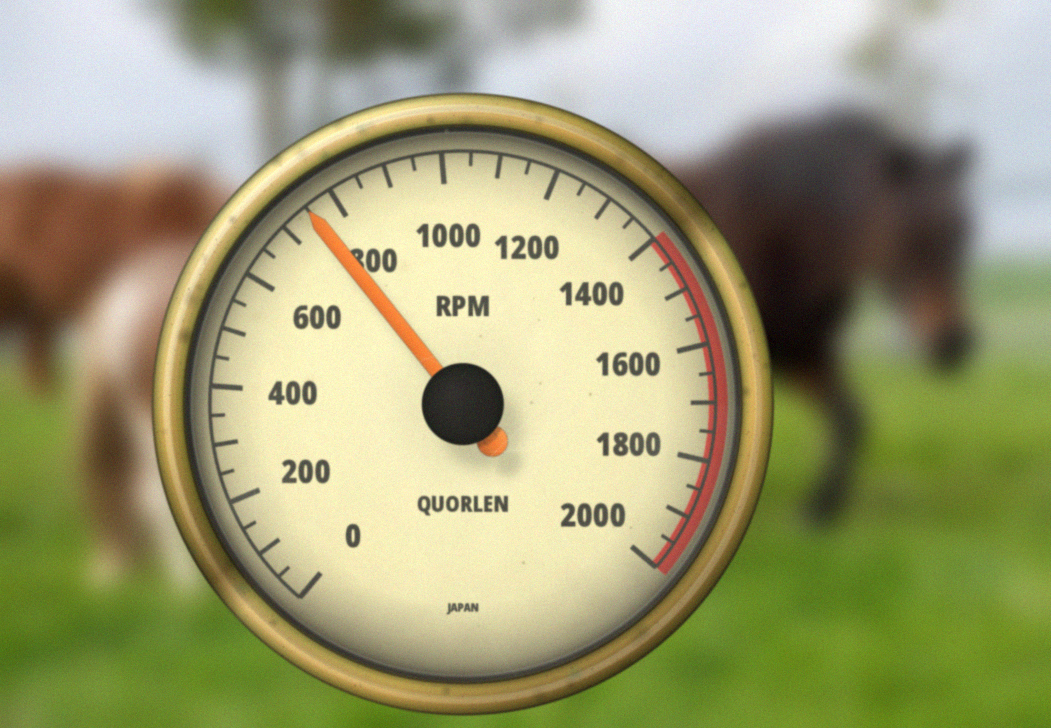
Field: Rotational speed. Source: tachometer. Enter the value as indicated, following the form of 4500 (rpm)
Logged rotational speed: 750 (rpm)
